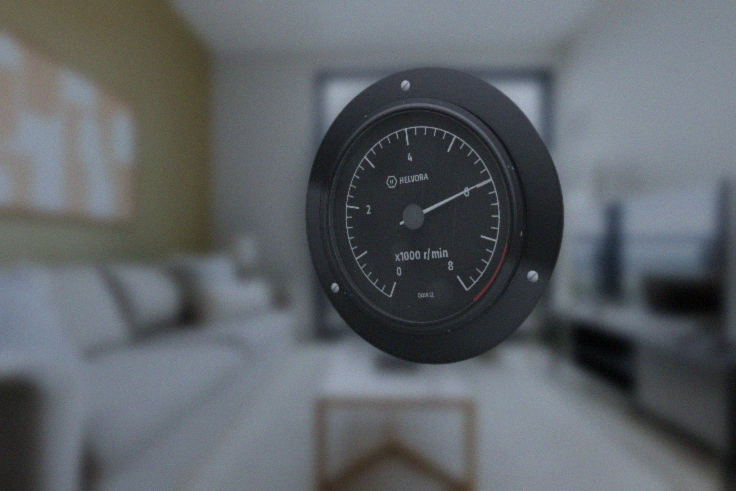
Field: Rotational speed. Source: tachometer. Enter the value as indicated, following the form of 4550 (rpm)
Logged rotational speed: 6000 (rpm)
